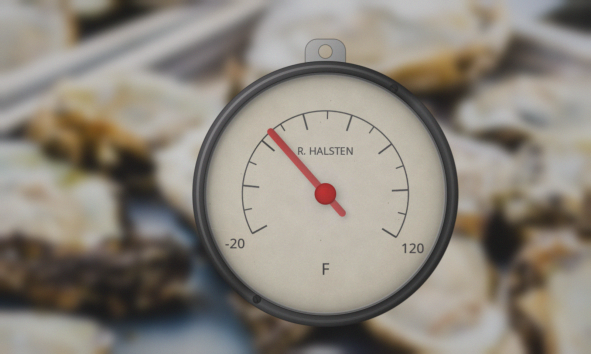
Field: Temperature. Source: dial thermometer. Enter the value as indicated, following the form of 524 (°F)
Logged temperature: 25 (°F)
